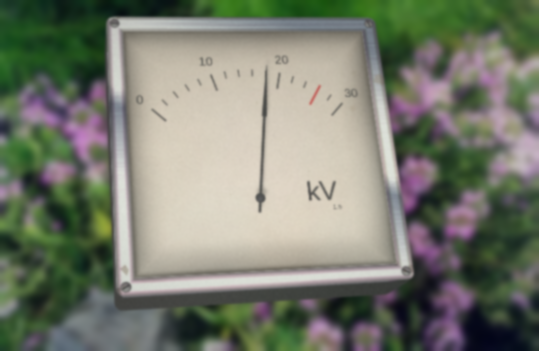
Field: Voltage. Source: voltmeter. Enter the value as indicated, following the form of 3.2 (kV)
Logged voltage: 18 (kV)
